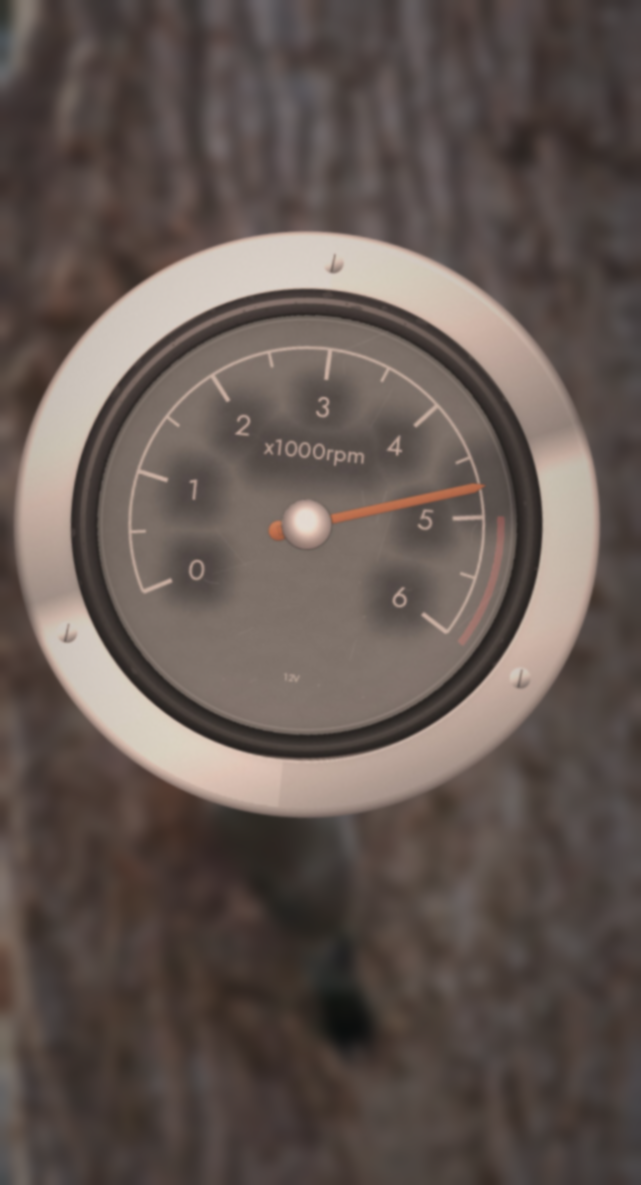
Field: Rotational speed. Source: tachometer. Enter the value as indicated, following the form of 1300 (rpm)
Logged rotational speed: 4750 (rpm)
